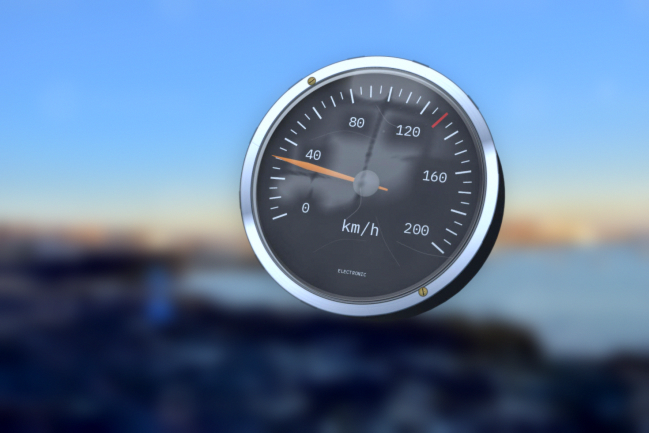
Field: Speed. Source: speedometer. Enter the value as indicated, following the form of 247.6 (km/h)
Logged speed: 30 (km/h)
